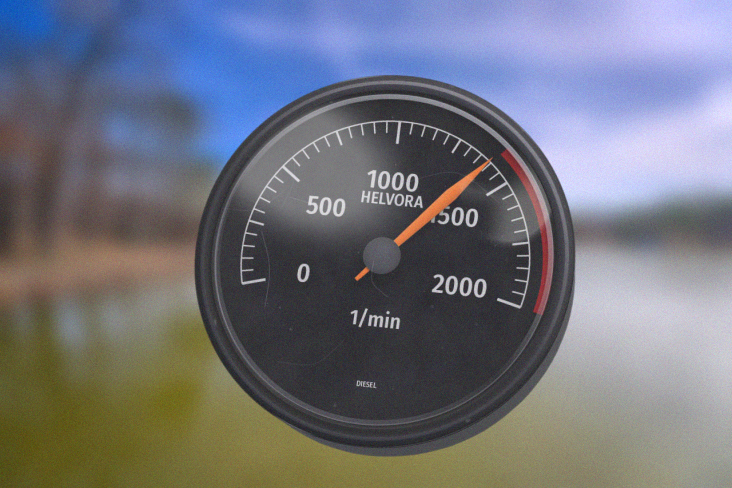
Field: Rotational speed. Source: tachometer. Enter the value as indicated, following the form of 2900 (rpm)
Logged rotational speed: 1400 (rpm)
